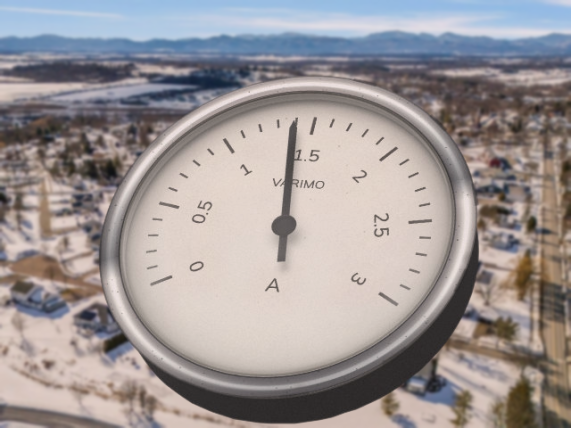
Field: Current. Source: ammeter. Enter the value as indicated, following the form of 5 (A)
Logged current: 1.4 (A)
